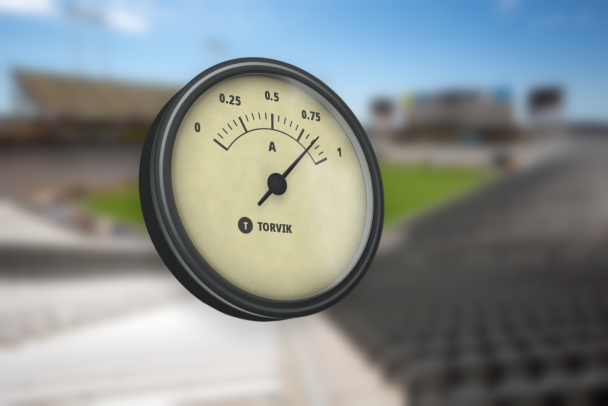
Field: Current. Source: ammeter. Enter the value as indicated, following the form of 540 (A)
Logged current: 0.85 (A)
